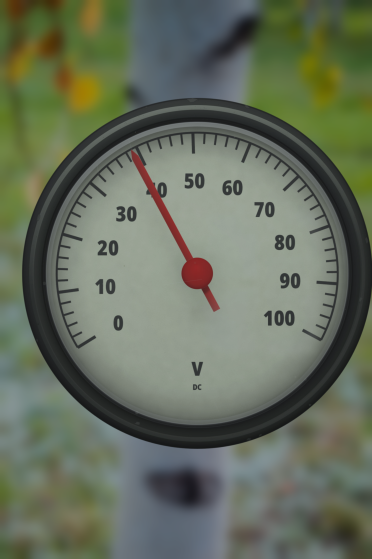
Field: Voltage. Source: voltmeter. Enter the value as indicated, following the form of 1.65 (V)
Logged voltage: 39 (V)
